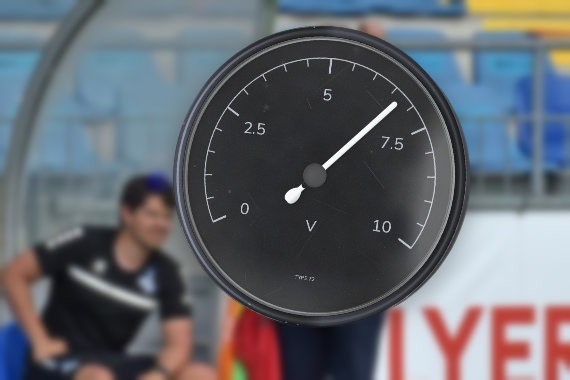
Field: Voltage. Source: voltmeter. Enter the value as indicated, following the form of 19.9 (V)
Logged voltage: 6.75 (V)
